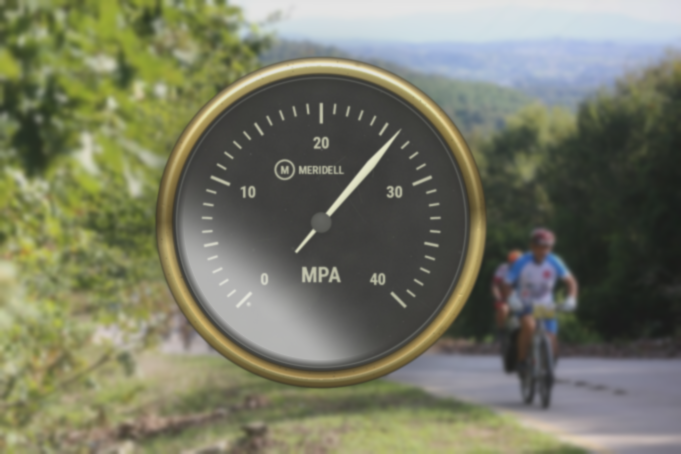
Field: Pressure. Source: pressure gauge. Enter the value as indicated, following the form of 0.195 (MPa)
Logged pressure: 26 (MPa)
